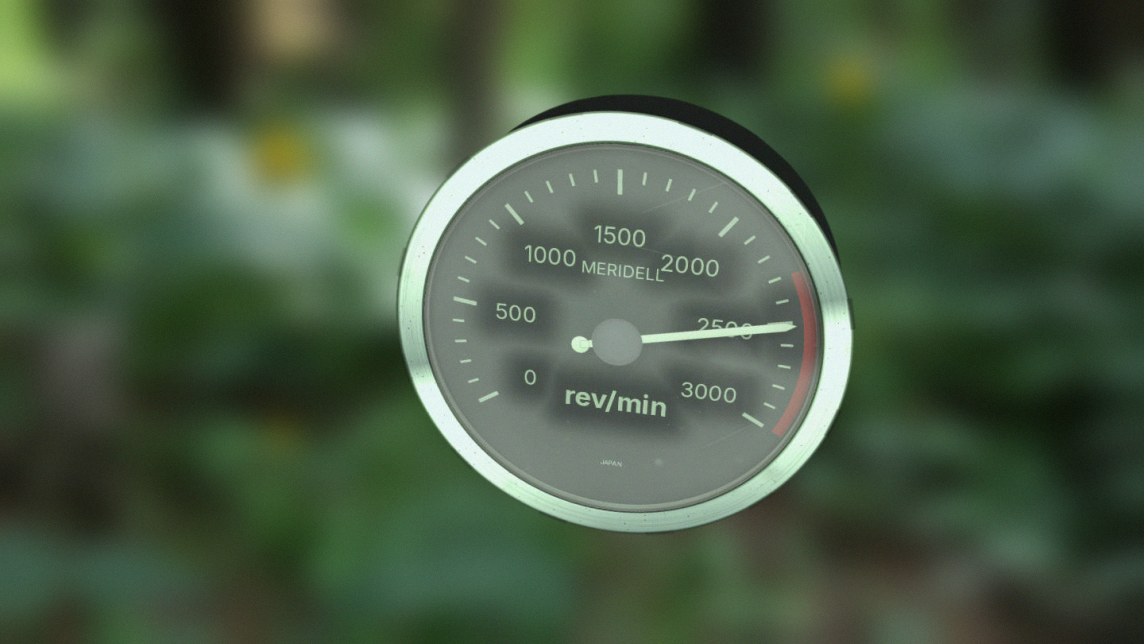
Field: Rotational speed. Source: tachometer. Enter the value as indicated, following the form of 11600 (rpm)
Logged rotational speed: 2500 (rpm)
